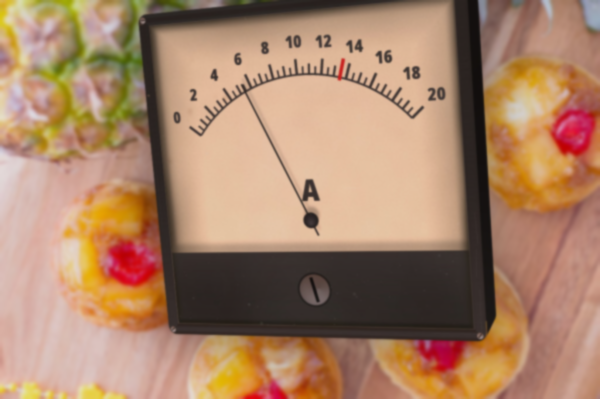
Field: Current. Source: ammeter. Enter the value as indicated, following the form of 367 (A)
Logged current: 5.5 (A)
